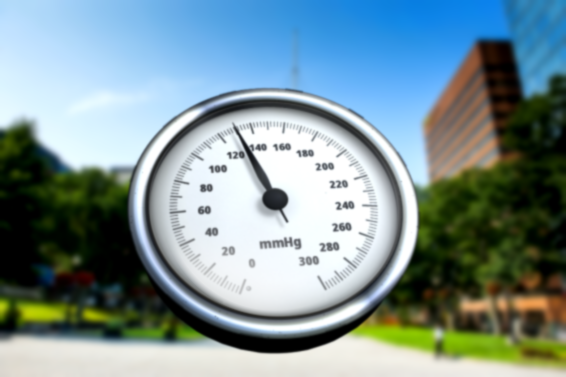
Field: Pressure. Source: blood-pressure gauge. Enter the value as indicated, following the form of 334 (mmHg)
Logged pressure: 130 (mmHg)
